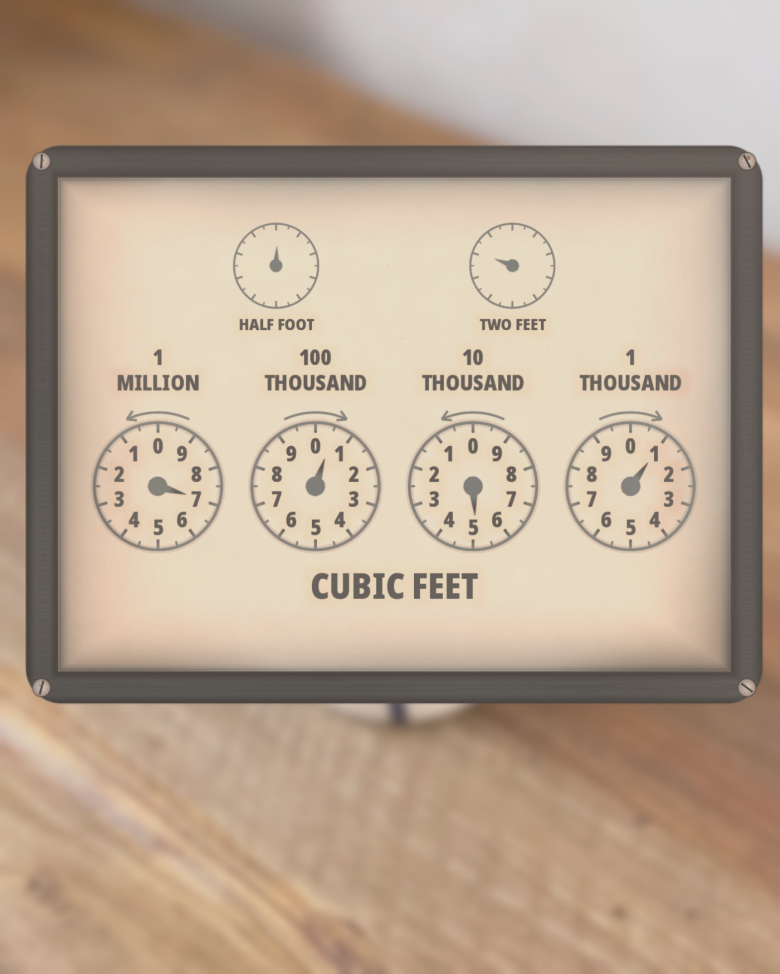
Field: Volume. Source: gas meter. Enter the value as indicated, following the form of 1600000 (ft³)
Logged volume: 705100 (ft³)
